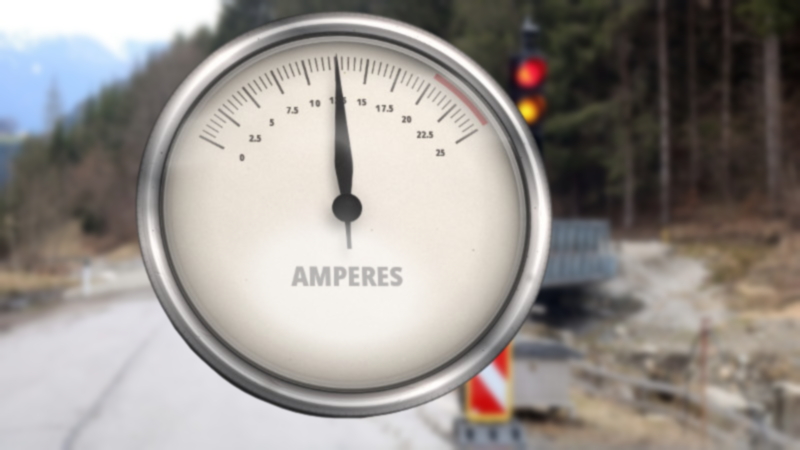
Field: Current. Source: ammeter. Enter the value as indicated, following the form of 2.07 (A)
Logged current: 12.5 (A)
